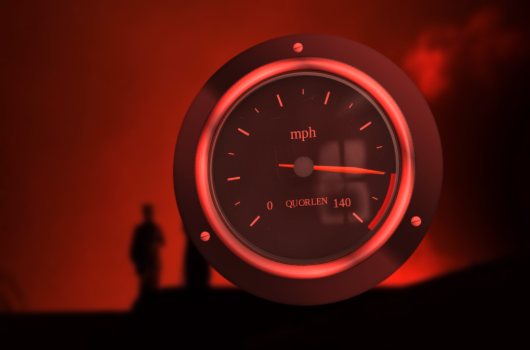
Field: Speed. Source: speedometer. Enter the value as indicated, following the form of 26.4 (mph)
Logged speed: 120 (mph)
